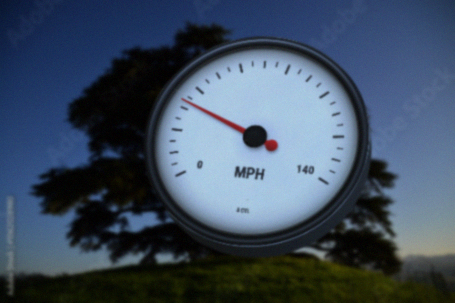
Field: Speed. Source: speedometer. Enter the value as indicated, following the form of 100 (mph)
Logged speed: 32.5 (mph)
